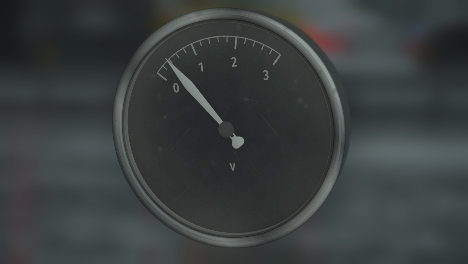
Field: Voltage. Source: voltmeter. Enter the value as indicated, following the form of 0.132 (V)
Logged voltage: 0.4 (V)
